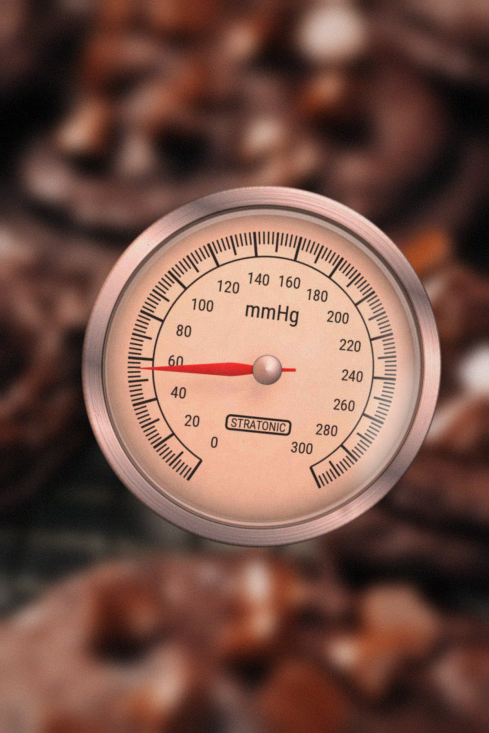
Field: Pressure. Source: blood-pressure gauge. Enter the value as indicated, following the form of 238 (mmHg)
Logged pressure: 56 (mmHg)
